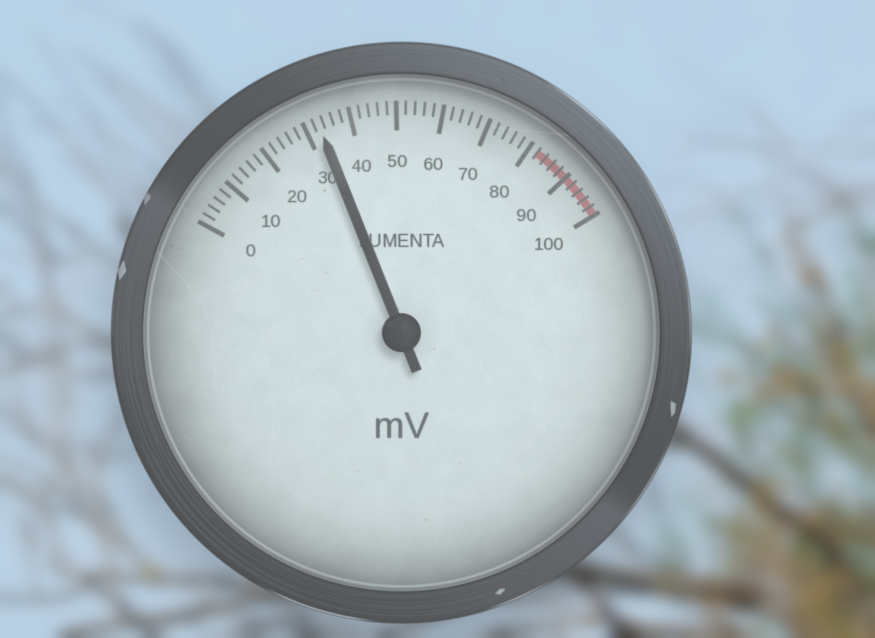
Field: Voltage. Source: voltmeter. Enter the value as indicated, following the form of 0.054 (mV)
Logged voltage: 33 (mV)
